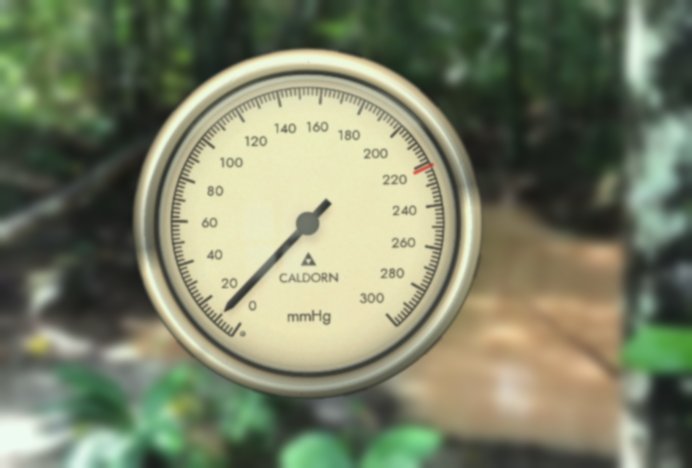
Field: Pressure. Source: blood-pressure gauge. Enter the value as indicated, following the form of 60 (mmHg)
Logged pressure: 10 (mmHg)
